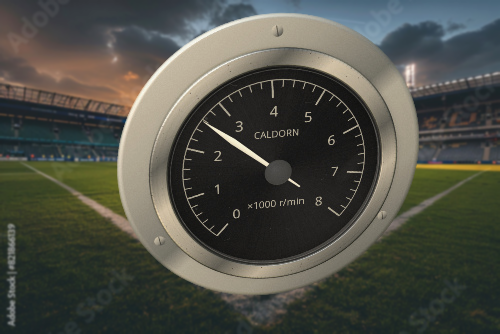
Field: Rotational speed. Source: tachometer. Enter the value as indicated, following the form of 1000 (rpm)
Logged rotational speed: 2600 (rpm)
